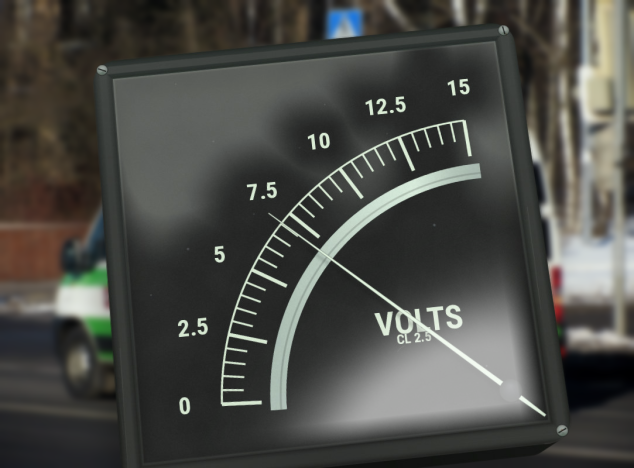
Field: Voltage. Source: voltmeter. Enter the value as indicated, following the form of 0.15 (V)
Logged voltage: 7 (V)
